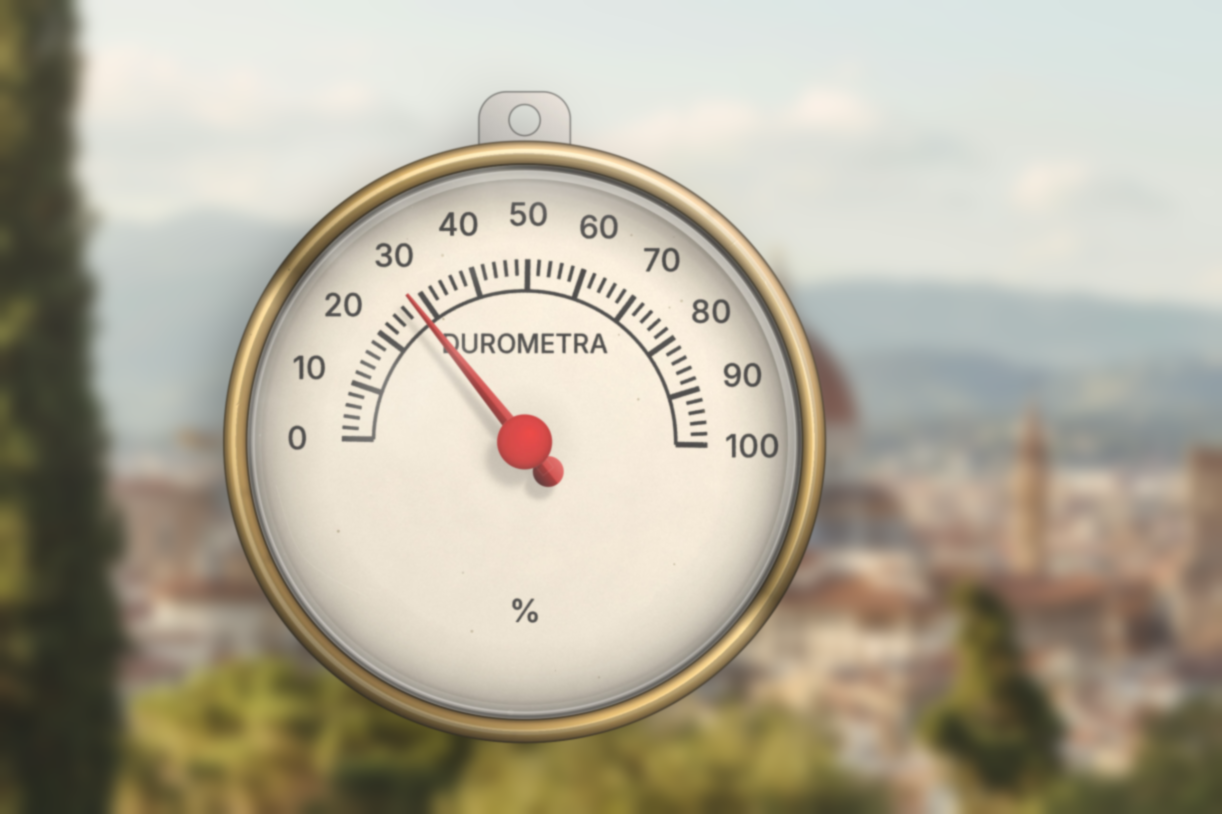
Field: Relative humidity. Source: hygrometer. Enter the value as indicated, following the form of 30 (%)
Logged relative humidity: 28 (%)
